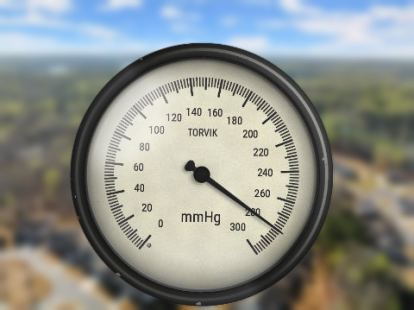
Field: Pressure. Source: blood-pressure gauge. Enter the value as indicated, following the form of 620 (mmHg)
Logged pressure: 280 (mmHg)
